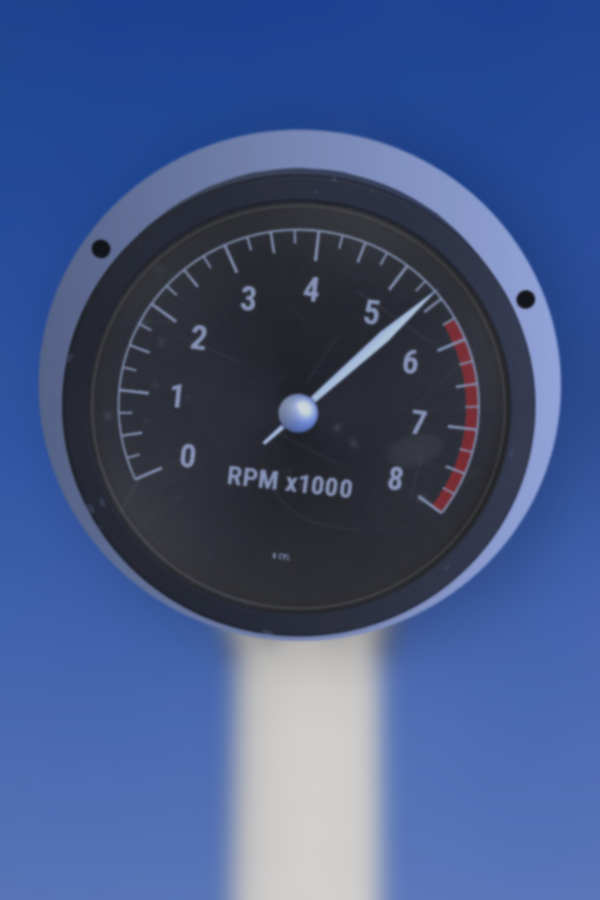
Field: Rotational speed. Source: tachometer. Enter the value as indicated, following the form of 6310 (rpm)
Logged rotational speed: 5375 (rpm)
